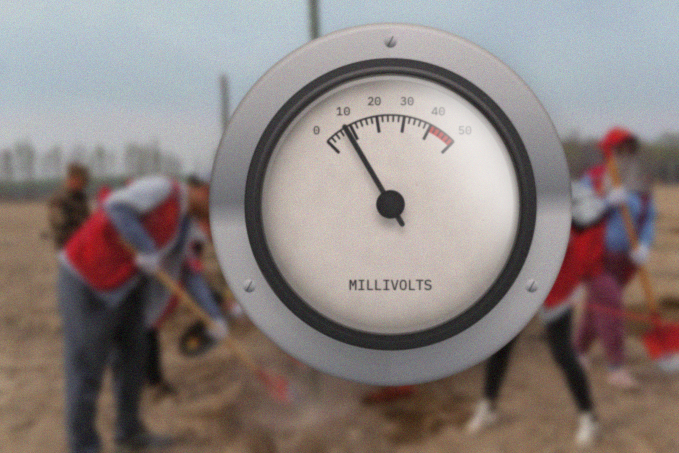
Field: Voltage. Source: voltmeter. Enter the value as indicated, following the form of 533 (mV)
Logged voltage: 8 (mV)
